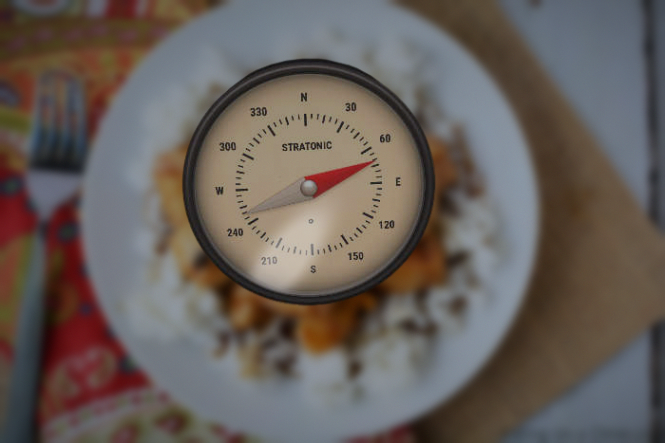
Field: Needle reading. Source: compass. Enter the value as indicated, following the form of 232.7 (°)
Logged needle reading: 70 (°)
